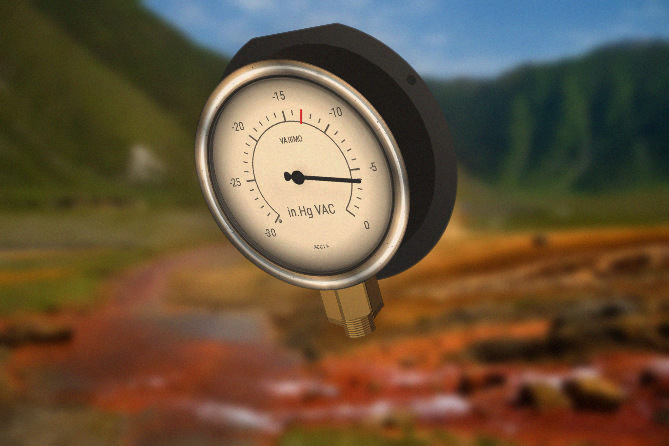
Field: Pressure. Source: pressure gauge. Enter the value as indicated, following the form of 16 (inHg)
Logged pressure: -4 (inHg)
